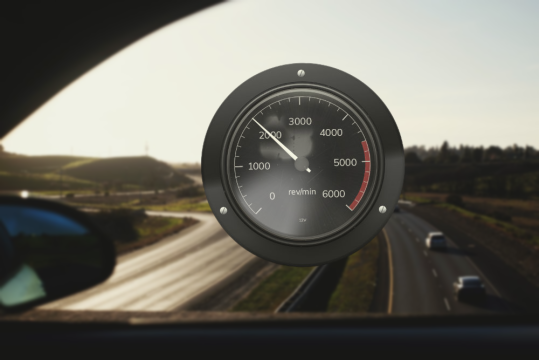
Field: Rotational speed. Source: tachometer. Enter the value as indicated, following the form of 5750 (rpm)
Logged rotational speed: 2000 (rpm)
